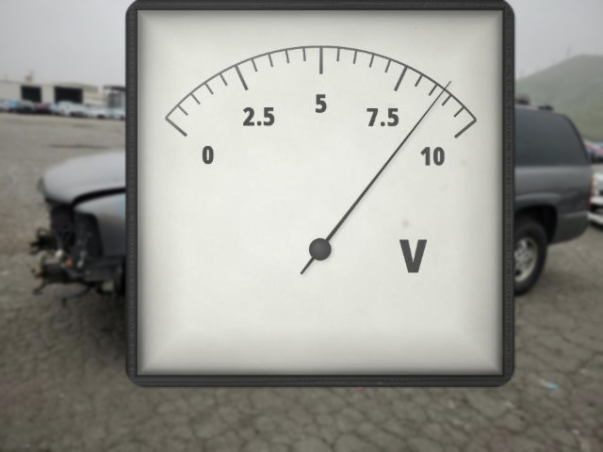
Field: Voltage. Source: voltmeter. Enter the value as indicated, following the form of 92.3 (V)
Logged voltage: 8.75 (V)
